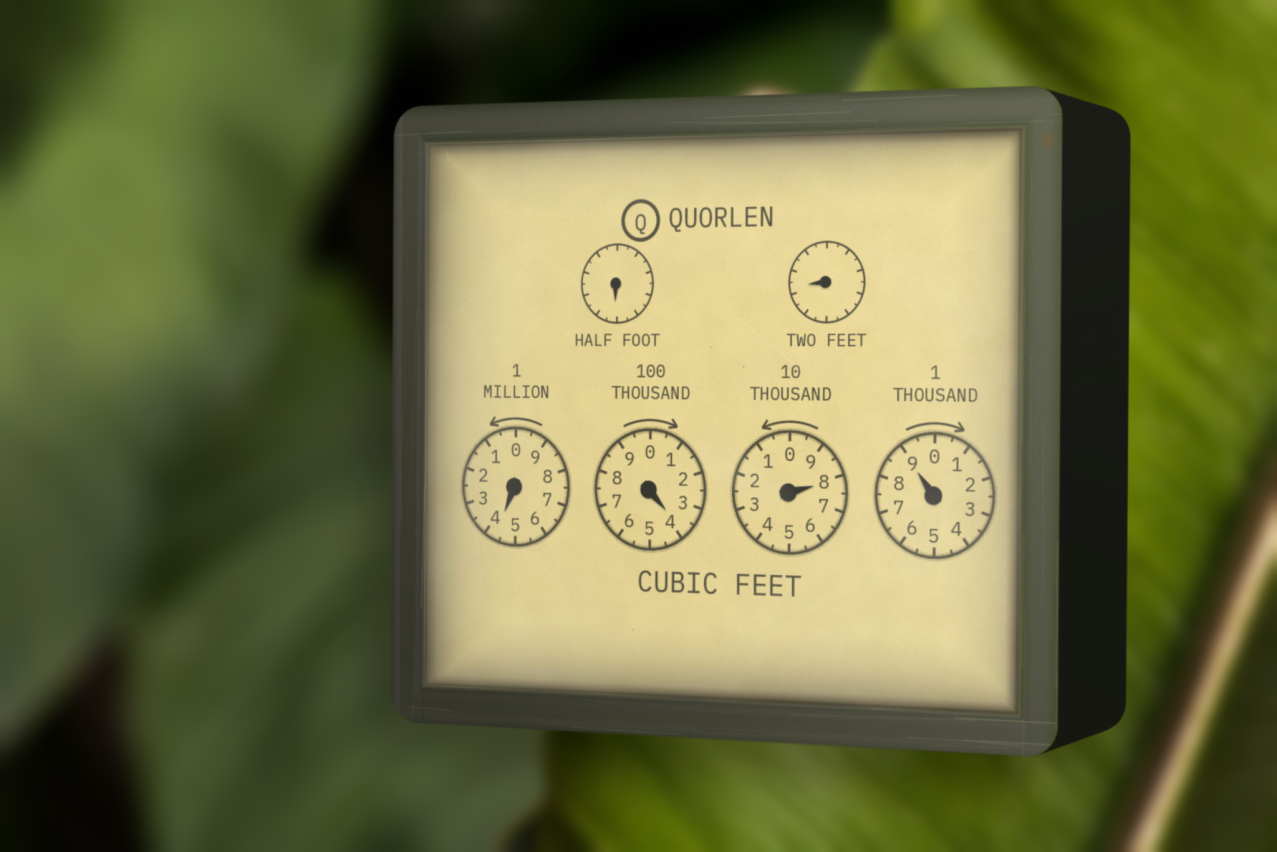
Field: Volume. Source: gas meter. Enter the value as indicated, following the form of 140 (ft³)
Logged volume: 437900 (ft³)
